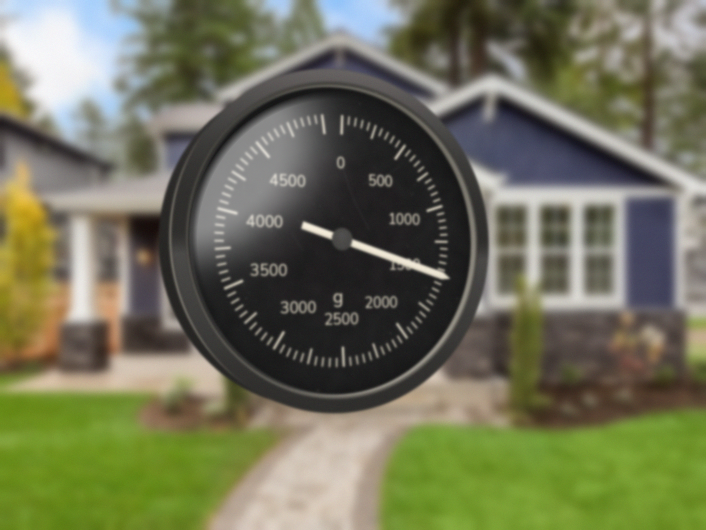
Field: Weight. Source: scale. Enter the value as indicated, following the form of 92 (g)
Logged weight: 1500 (g)
